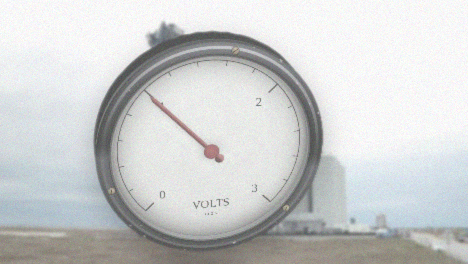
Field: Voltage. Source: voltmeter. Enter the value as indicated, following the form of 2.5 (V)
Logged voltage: 1 (V)
